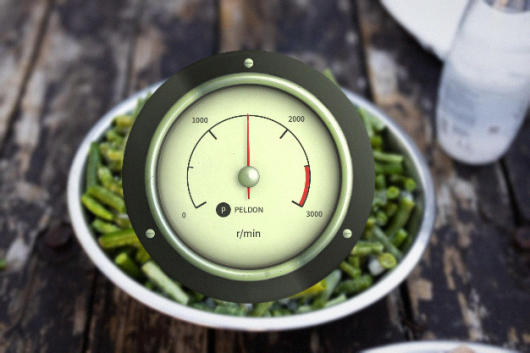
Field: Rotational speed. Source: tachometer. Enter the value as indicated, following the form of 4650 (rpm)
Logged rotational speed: 1500 (rpm)
